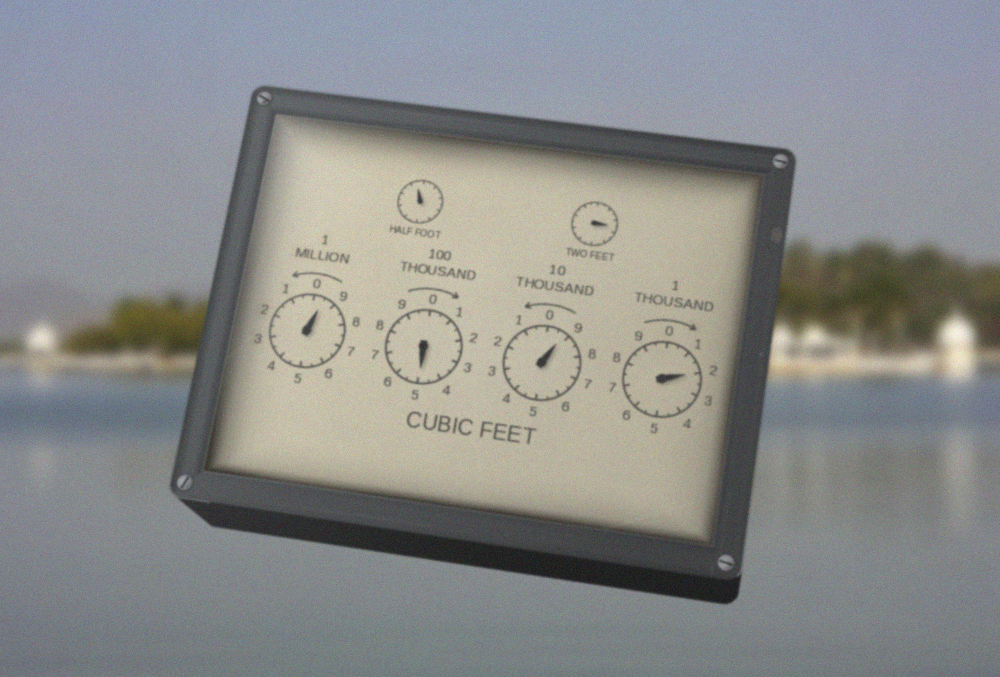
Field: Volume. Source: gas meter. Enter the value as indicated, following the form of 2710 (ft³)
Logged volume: 949200 (ft³)
